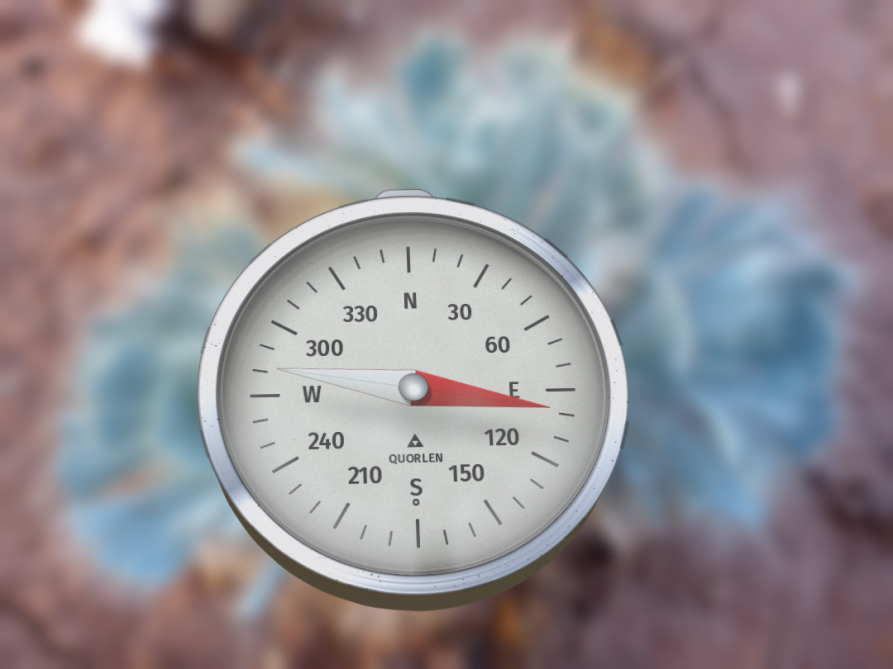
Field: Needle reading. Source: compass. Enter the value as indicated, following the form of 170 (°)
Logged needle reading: 100 (°)
